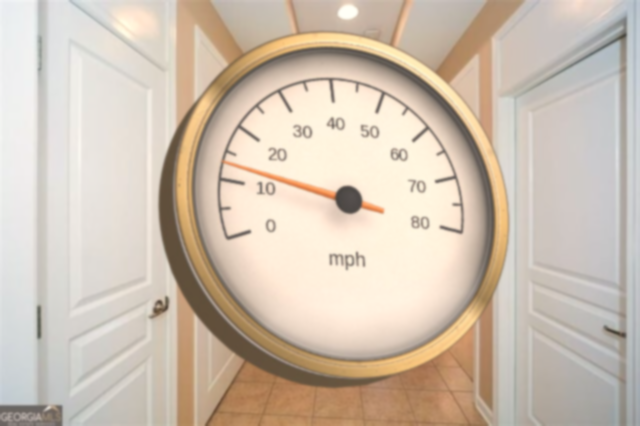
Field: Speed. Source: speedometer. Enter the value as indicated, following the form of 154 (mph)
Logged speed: 12.5 (mph)
